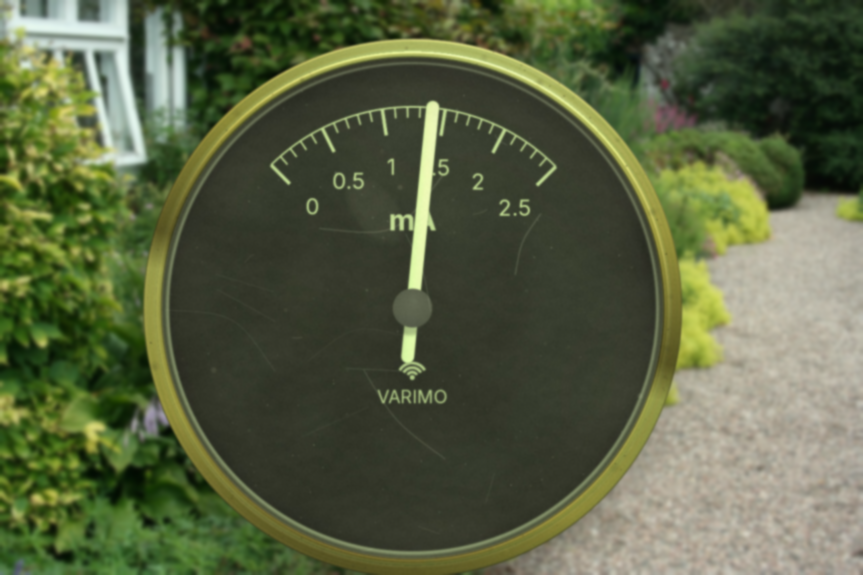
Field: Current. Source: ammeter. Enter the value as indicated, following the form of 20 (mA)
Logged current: 1.4 (mA)
